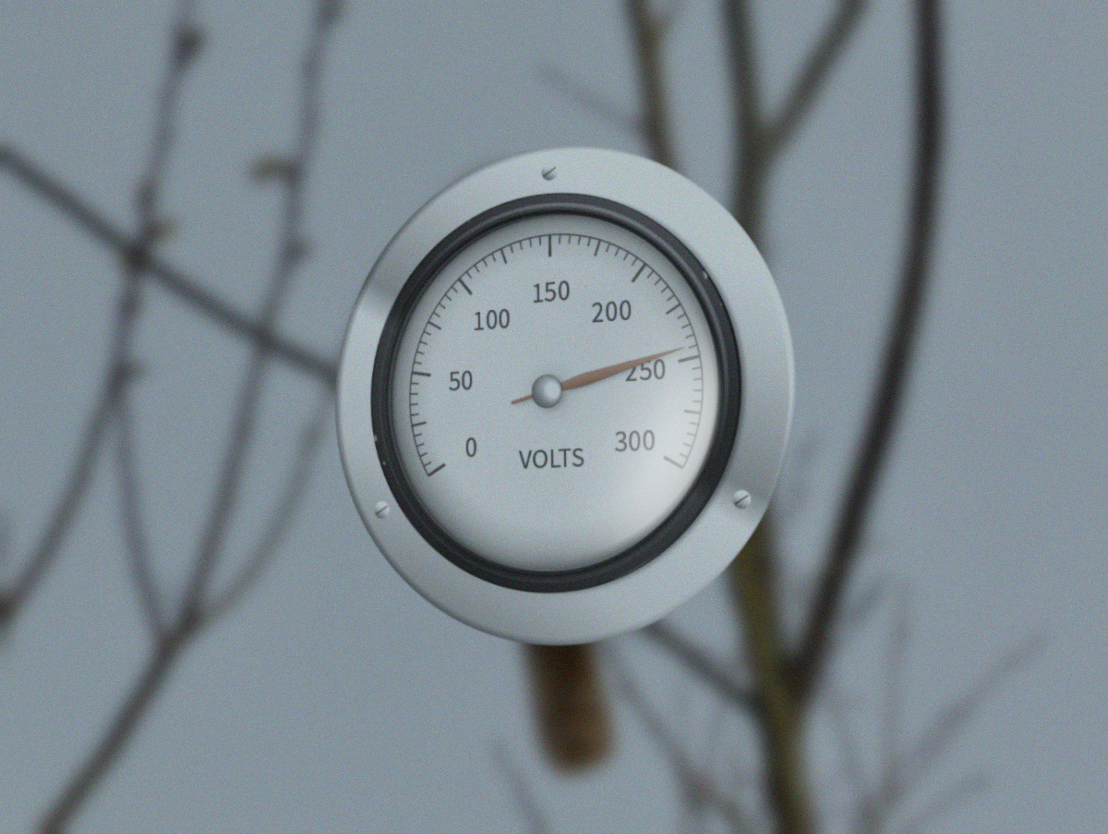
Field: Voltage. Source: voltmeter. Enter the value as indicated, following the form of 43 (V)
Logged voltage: 245 (V)
